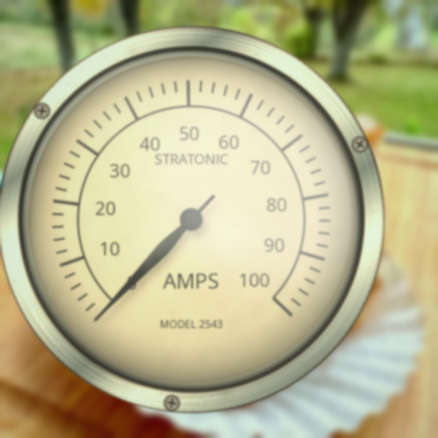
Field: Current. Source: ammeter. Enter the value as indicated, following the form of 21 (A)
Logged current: 0 (A)
